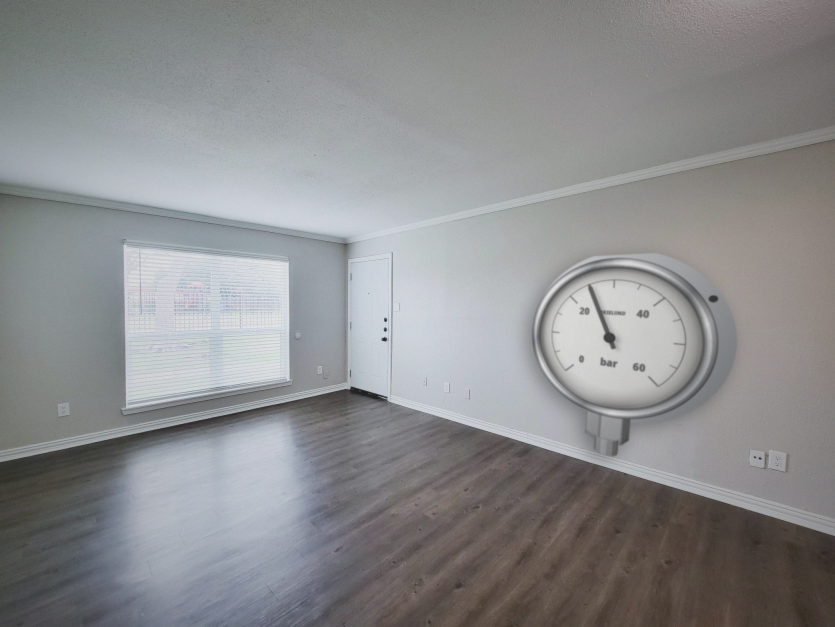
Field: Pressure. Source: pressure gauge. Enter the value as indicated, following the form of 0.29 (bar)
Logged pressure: 25 (bar)
